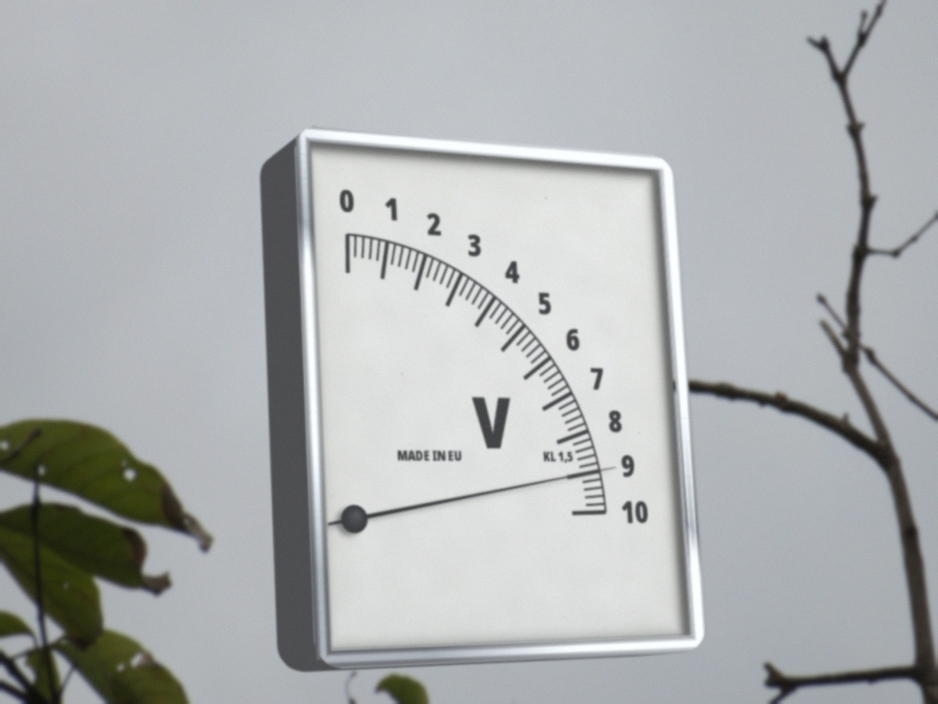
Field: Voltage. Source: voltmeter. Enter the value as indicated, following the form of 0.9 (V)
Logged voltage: 9 (V)
